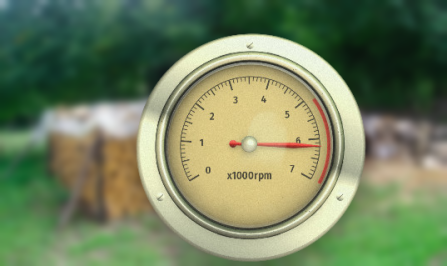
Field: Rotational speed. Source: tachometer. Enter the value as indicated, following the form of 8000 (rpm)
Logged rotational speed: 6200 (rpm)
